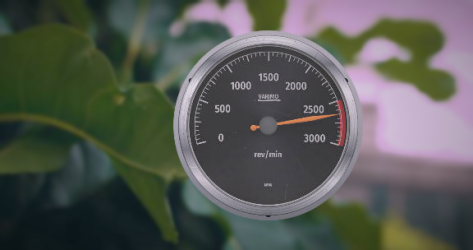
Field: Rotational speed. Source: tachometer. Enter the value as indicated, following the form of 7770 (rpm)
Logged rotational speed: 2650 (rpm)
